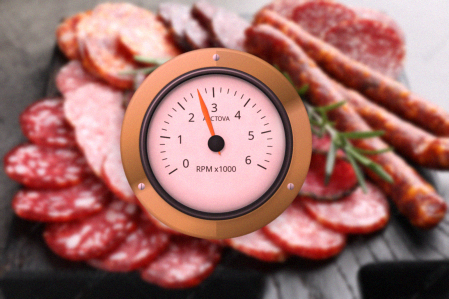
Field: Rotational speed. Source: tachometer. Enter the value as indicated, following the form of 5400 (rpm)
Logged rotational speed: 2600 (rpm)
